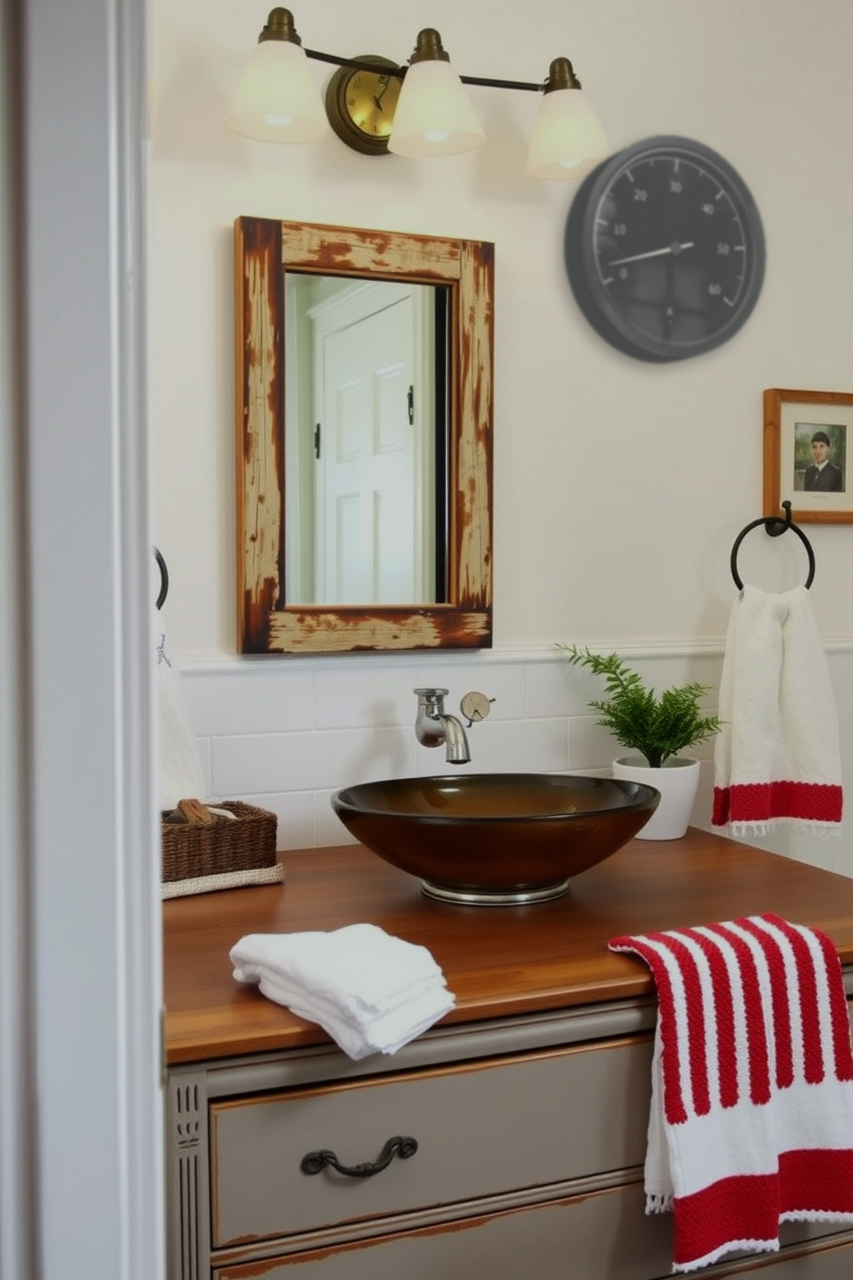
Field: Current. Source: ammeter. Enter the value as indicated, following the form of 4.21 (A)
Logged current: 2.5 (A)
